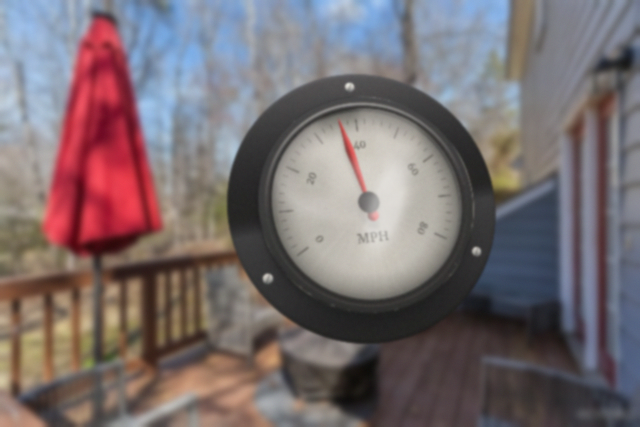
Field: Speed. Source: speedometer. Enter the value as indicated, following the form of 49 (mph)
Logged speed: 36 (mph)
